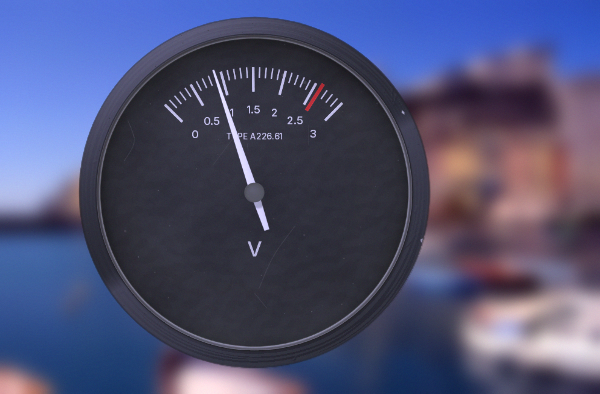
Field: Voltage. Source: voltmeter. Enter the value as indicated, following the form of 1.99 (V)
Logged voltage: 0.9 (V)
